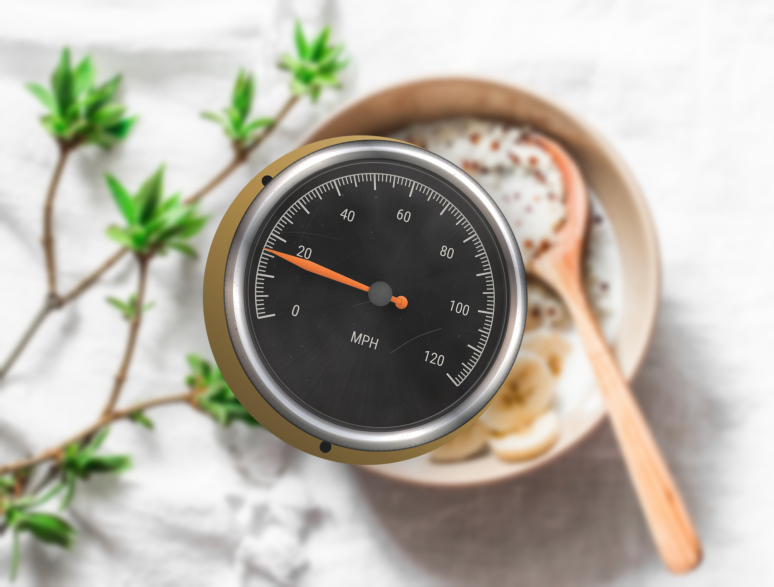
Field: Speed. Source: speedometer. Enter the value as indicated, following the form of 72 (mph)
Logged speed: 16 (mph)
